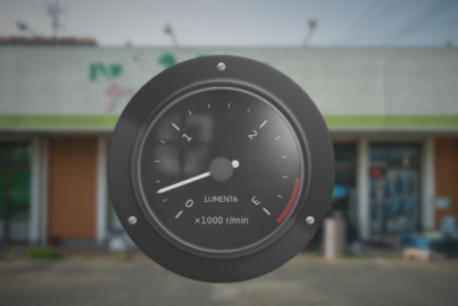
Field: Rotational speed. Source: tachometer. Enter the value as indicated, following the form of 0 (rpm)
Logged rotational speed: 300 (rpm)
